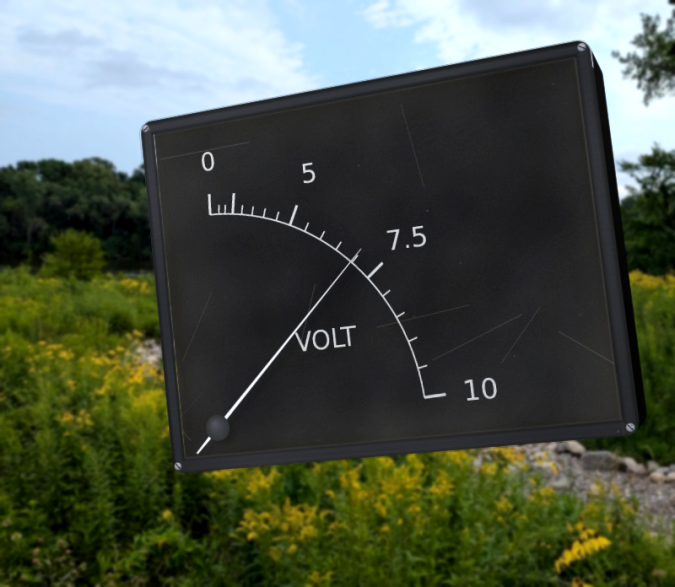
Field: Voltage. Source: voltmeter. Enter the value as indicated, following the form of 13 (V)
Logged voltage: 7 (V)
